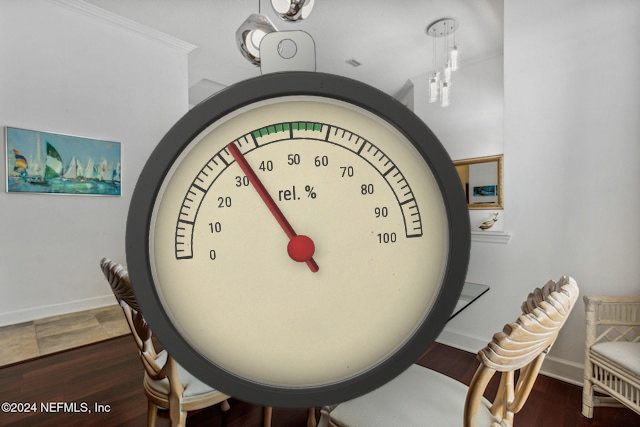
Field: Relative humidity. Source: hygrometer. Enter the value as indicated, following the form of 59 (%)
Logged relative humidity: 34 (%)
